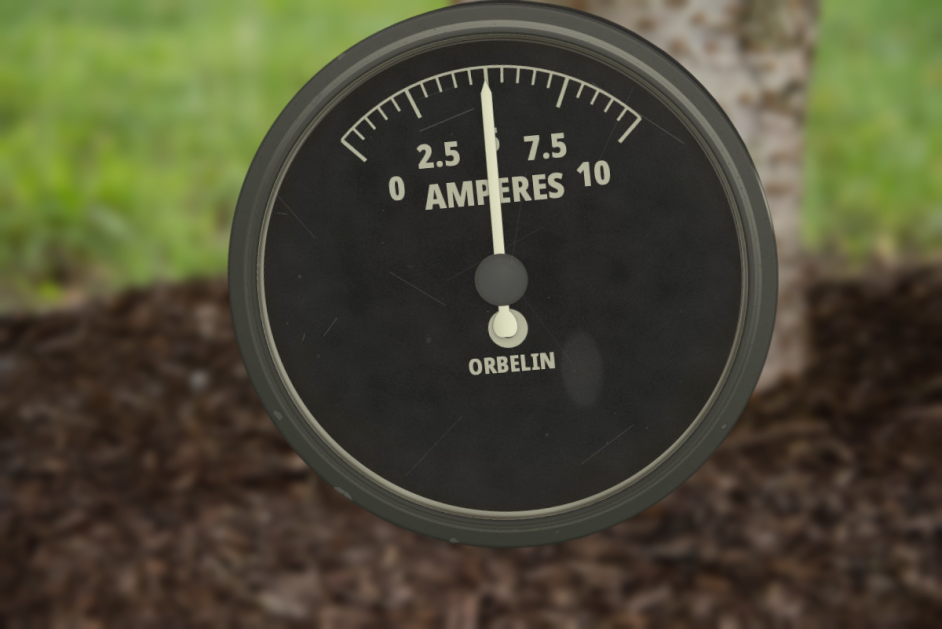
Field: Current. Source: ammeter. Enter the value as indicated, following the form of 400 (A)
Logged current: 5 (A)
